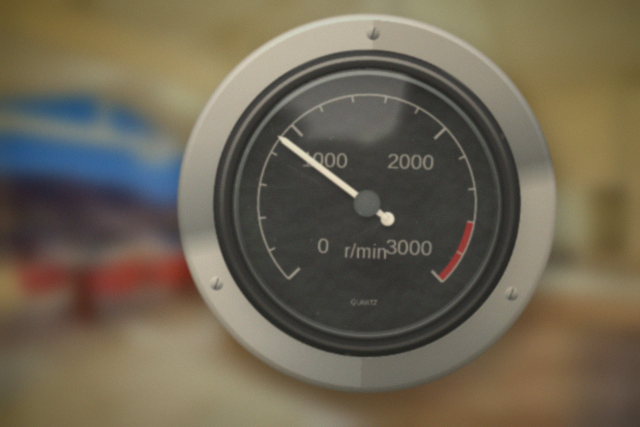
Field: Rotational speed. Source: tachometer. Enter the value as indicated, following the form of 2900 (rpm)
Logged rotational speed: 900 (rpm)
